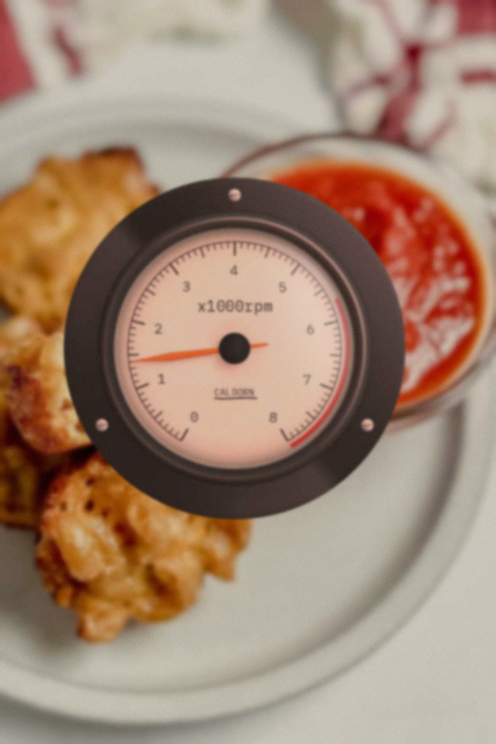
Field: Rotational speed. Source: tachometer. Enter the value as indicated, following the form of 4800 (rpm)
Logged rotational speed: 1400 (rpm)
